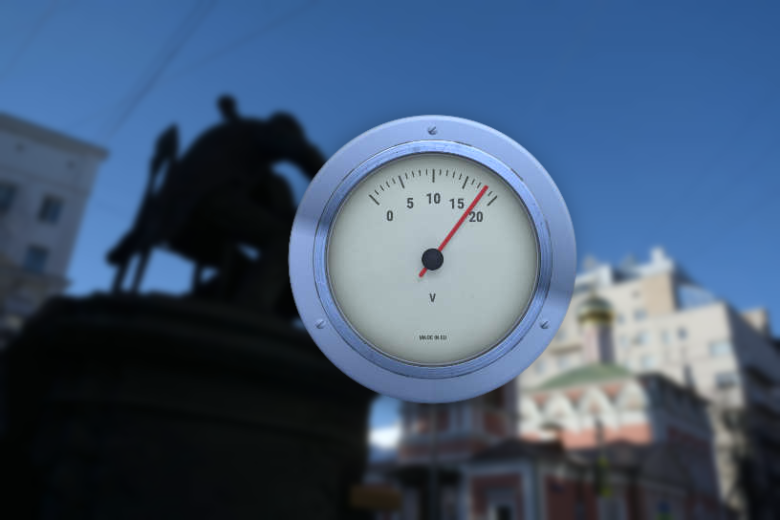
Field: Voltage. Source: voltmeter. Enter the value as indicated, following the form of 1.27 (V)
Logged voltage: 18 (V)
